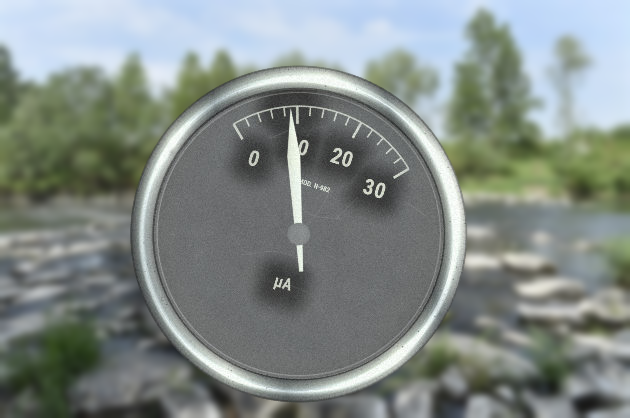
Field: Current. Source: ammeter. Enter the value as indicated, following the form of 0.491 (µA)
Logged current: 9 (µA)
